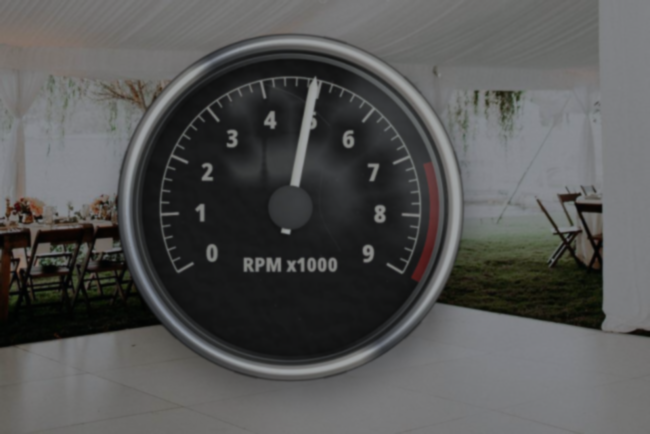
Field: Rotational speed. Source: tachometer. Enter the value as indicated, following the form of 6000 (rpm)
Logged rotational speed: 4900 (rpm)
